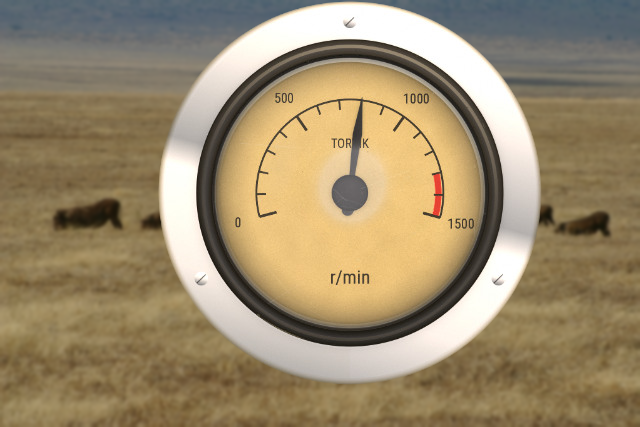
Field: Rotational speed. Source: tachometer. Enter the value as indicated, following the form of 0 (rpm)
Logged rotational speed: 800 (rpm)
